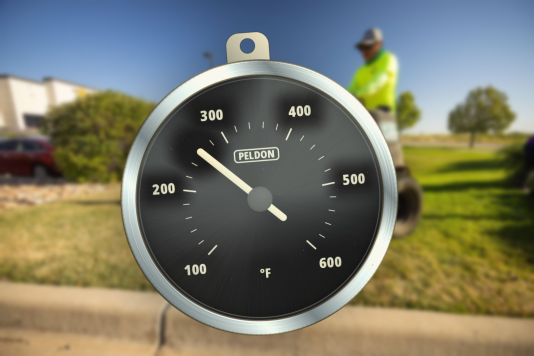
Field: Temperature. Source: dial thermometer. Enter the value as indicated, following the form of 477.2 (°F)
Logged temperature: 260 (°F)
